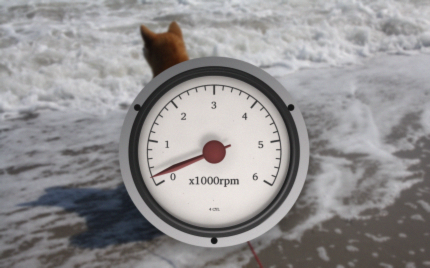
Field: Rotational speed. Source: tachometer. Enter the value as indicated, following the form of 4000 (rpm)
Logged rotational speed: 200 (rpm)
